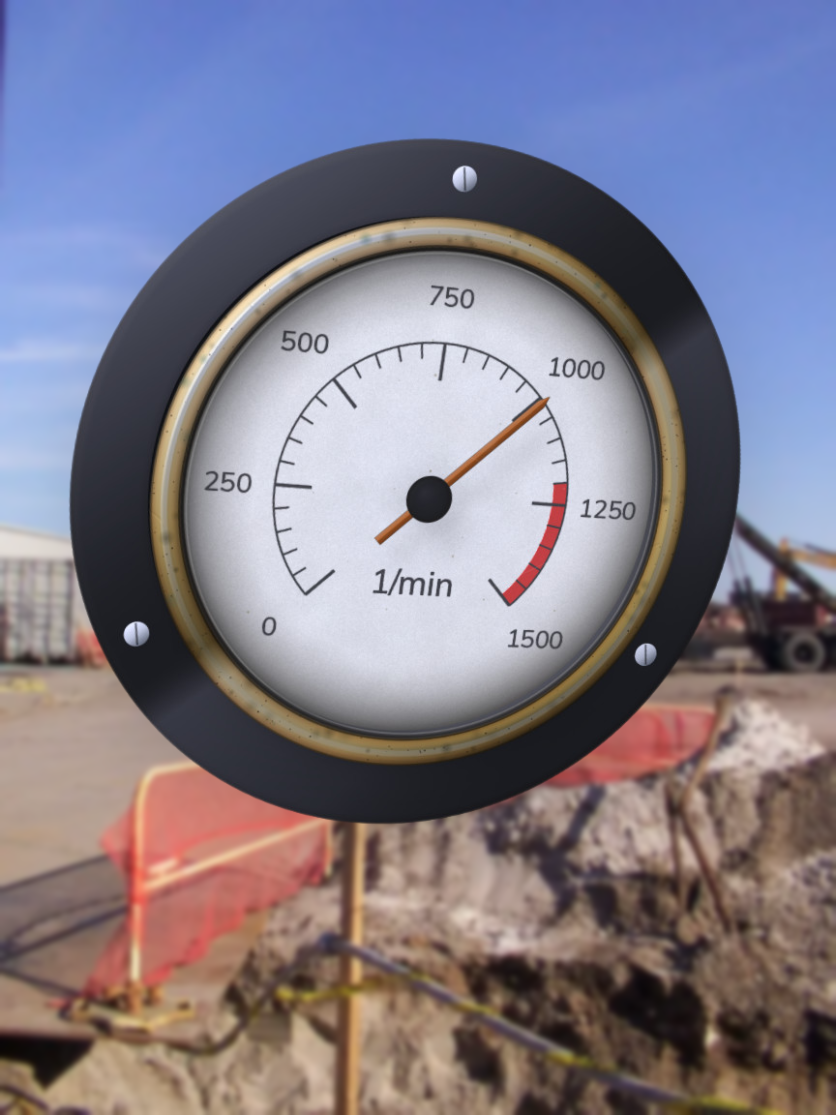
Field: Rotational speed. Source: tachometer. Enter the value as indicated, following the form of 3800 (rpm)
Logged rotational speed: 1000 (rpm)
